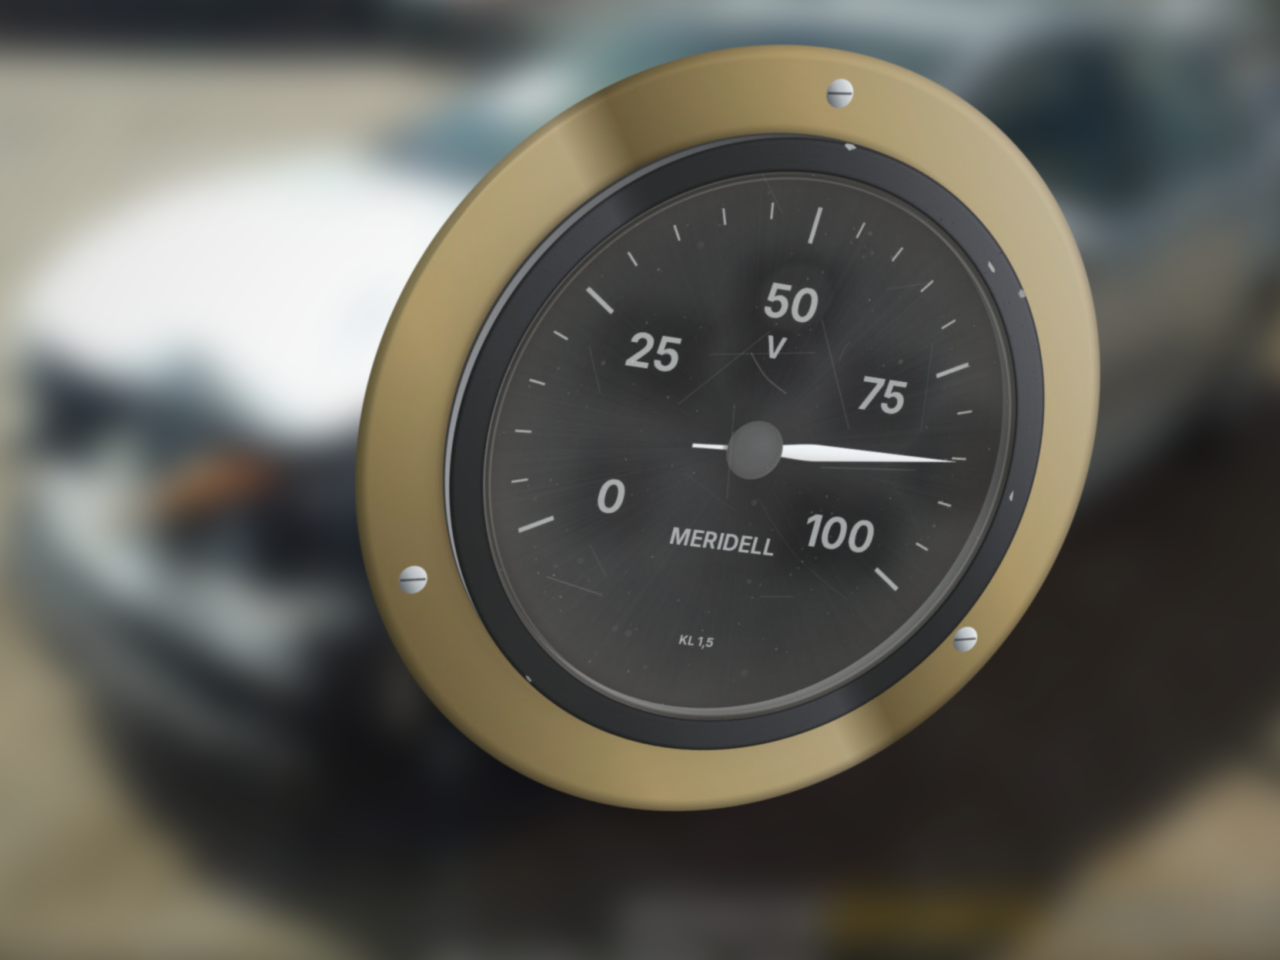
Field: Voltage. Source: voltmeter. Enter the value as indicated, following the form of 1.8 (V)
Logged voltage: 85 (V)
